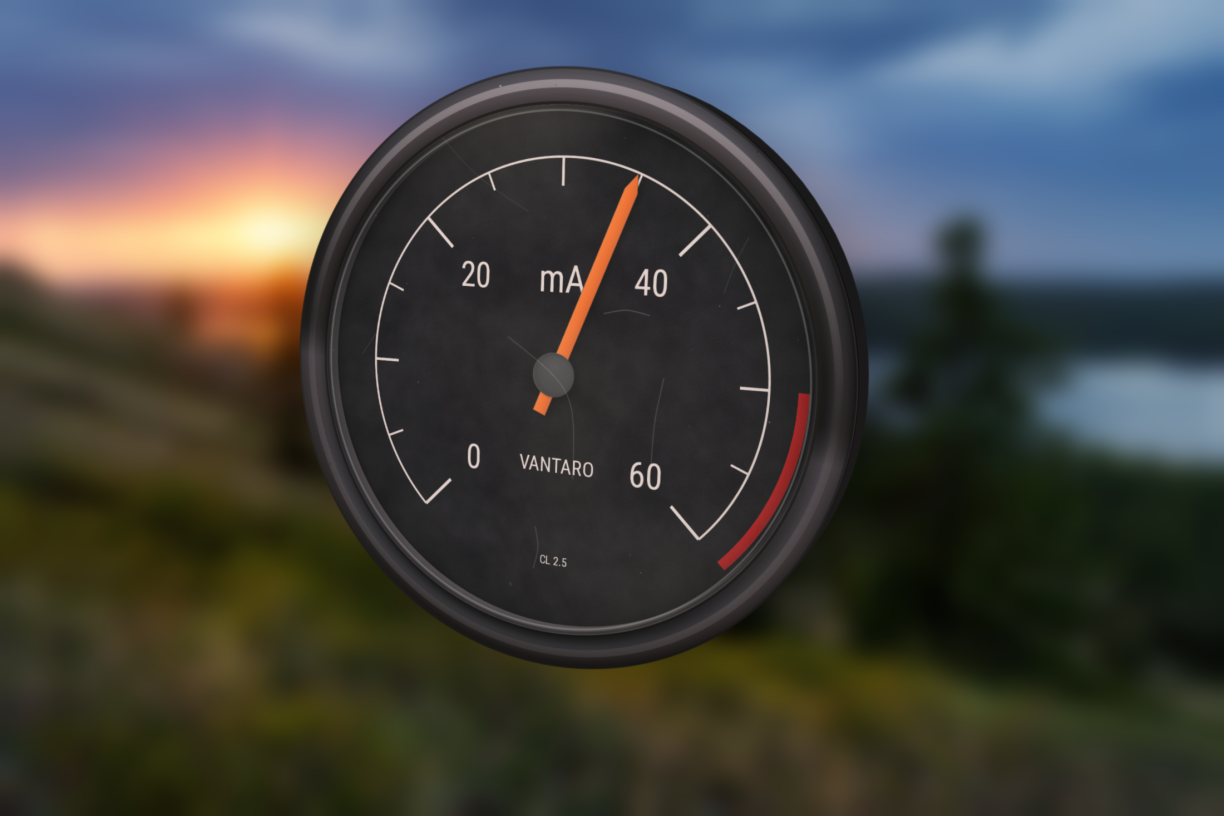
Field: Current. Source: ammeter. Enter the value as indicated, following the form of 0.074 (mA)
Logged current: 35 (mA)
